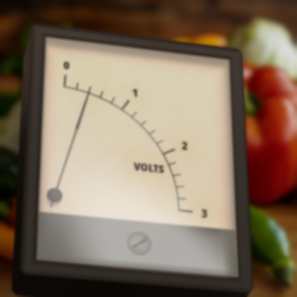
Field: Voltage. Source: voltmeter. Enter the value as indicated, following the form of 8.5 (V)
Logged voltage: 0.4 (V)
